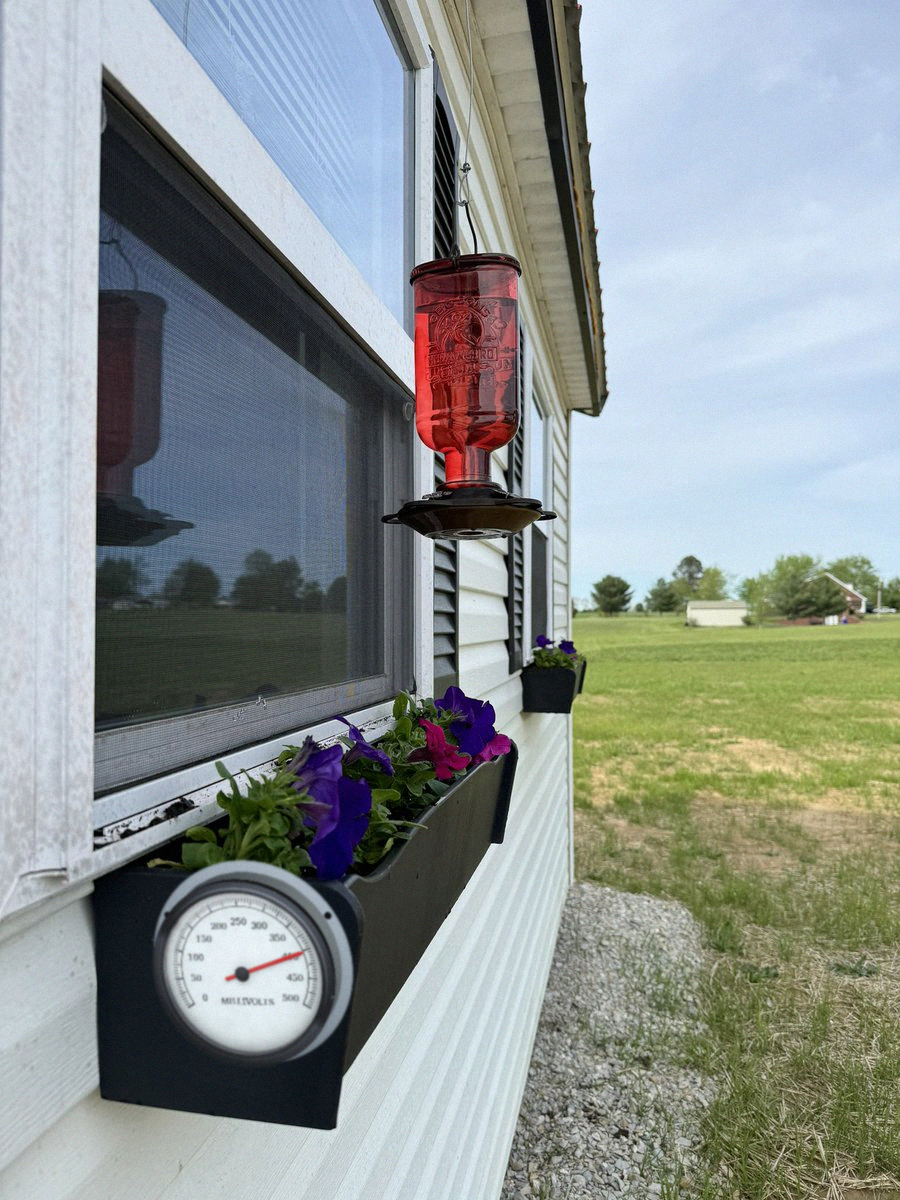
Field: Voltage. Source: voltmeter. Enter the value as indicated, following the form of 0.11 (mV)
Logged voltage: 400 (mV)
